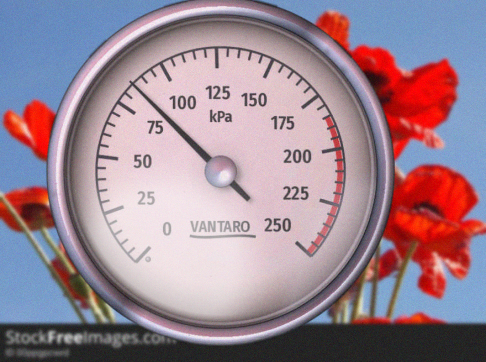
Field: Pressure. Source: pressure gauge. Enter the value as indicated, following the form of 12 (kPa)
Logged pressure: 85 (kPa)
